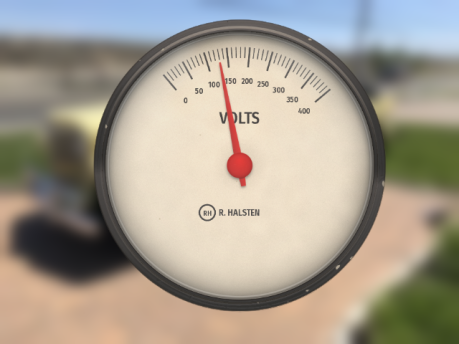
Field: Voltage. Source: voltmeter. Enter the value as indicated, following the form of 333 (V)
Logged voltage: 130 (V)
